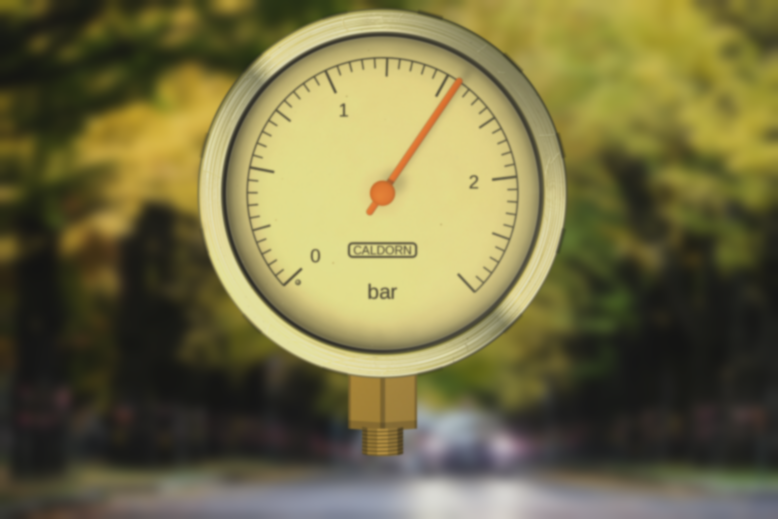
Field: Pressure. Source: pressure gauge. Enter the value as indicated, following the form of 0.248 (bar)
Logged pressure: 1.55 (bar)
